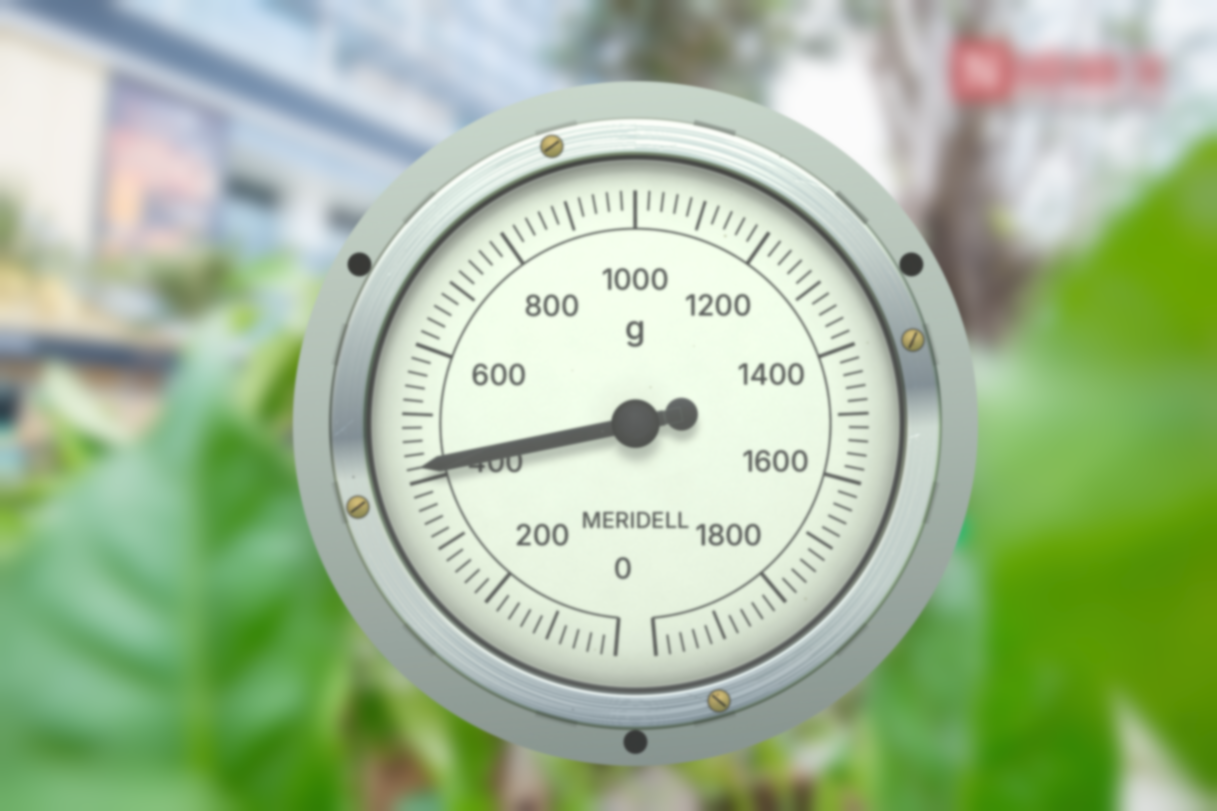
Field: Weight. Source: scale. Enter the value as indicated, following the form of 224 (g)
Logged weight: 420 (g)
